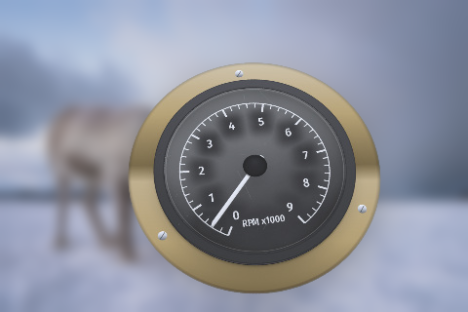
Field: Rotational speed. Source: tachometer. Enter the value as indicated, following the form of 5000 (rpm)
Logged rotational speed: 400 (rpm)
